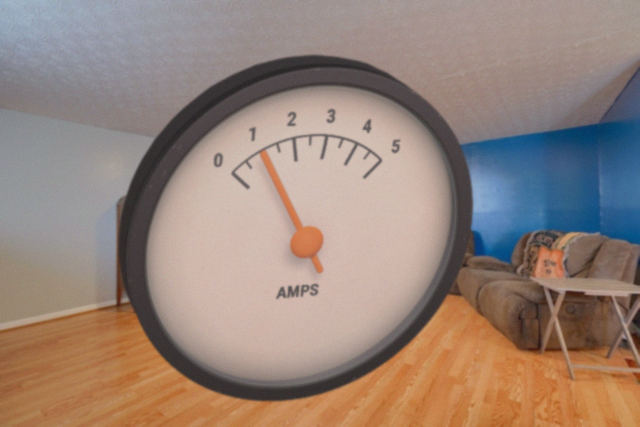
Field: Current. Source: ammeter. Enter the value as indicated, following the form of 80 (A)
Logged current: 1 (A)
